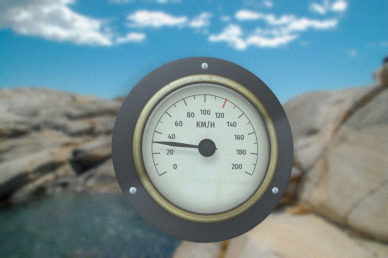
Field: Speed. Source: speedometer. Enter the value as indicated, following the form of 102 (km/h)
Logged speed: 30 (km/h)
